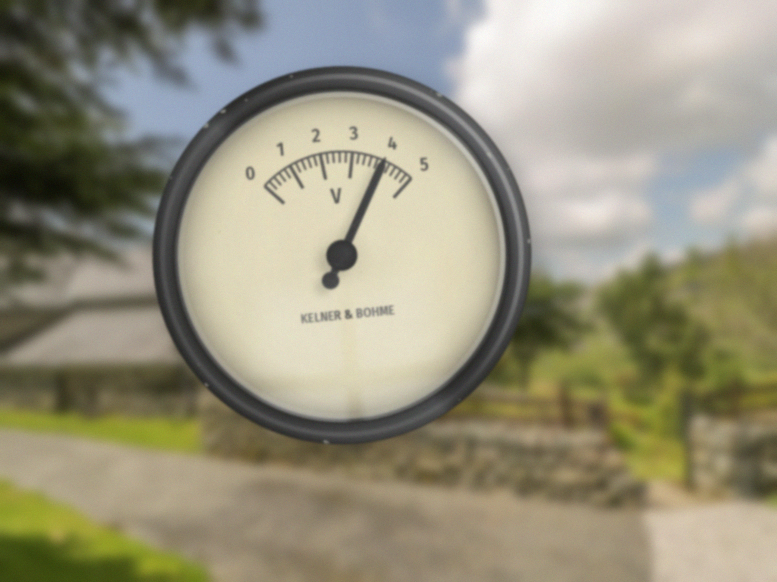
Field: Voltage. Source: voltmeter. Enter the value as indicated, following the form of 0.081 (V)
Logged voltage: 4 (V)
